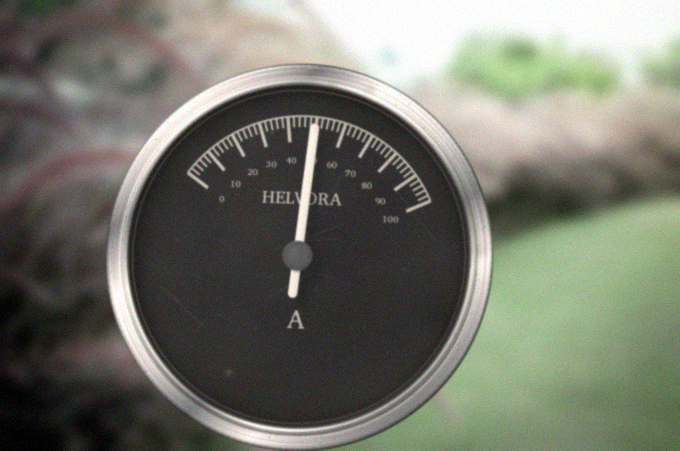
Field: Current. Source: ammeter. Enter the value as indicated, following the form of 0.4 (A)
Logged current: 50 (A)
